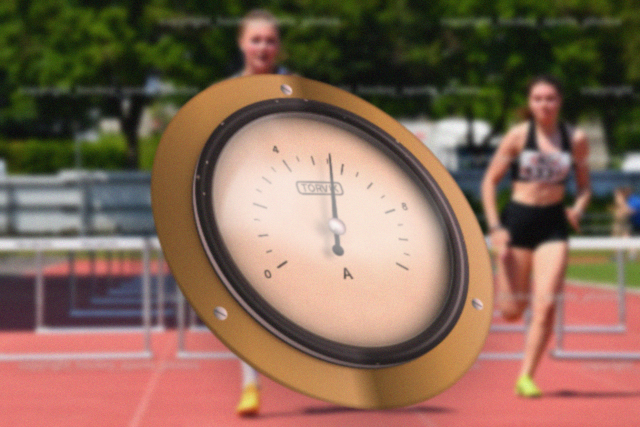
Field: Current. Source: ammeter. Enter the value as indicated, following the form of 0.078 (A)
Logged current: 5.5 (A)
